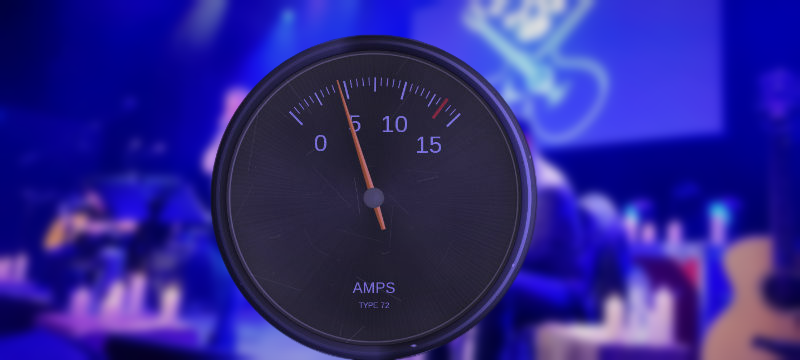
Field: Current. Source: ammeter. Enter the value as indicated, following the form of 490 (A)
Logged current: 4.5 (A)
